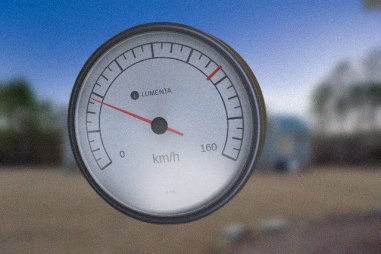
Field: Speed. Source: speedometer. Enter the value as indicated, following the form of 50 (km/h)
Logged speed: 37.5 (km/h)
